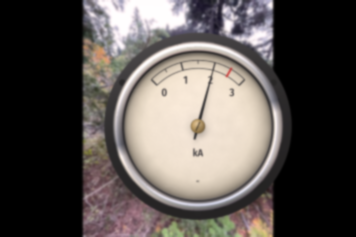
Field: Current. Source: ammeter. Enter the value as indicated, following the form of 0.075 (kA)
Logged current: 2 (kA)
